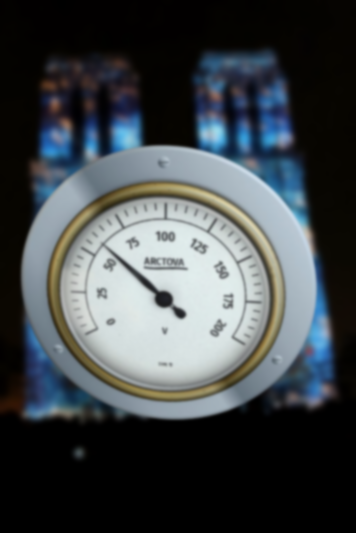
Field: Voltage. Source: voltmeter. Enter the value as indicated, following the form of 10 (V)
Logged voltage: 60 (V)
